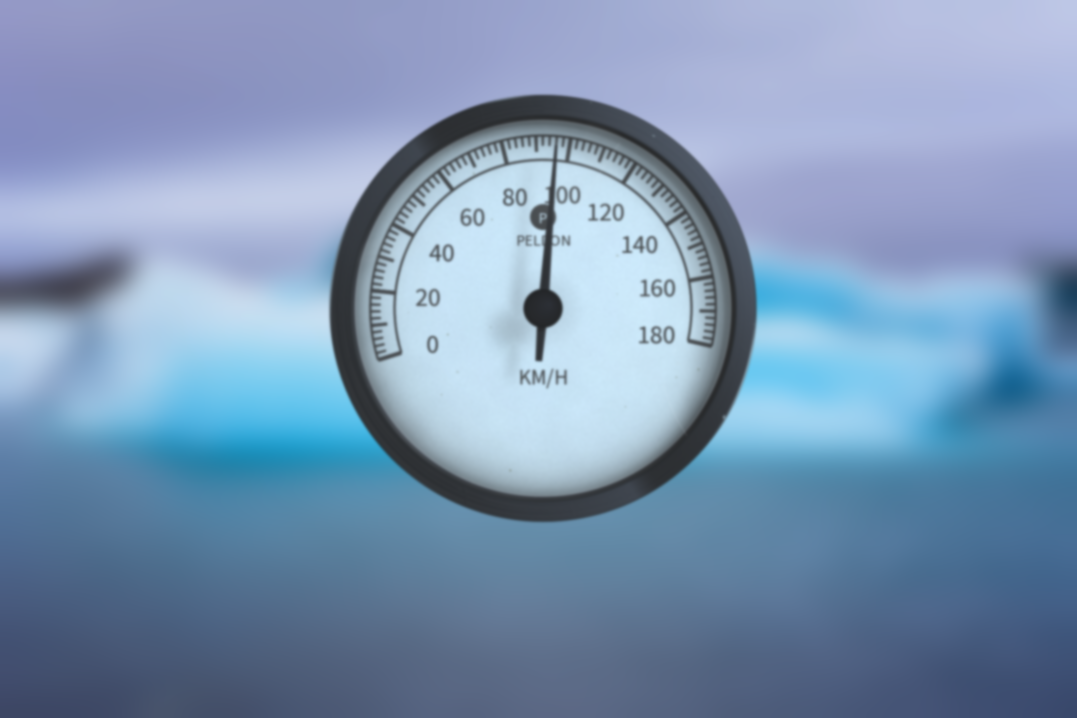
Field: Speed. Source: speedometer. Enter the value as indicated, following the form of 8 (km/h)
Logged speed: 96 (km/h)
